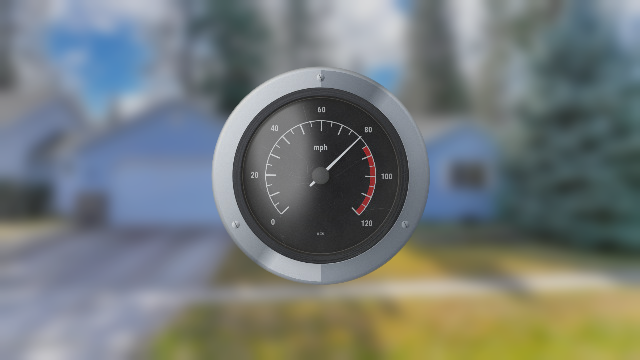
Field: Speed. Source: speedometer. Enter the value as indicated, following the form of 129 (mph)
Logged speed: 80 (mph)
